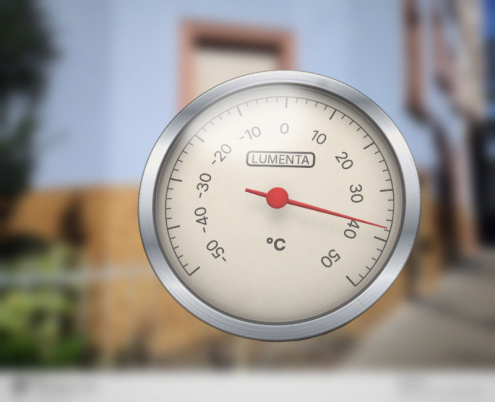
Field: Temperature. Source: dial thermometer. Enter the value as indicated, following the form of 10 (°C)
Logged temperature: 38 (°C)
